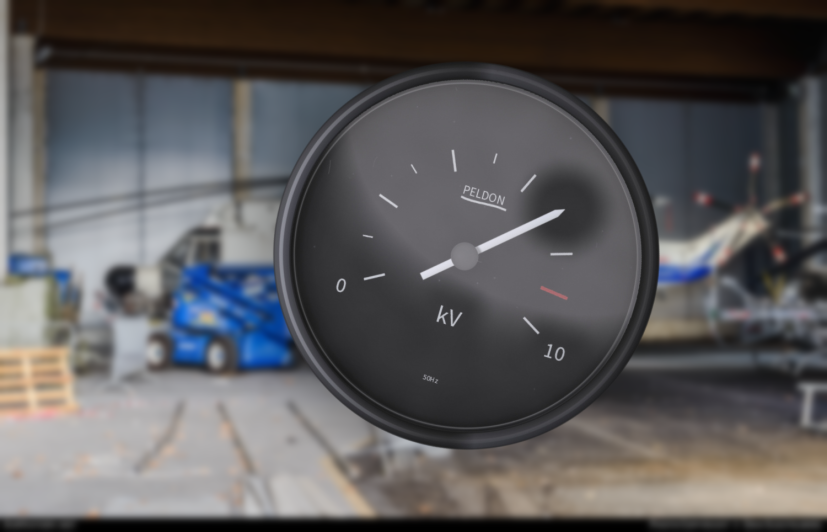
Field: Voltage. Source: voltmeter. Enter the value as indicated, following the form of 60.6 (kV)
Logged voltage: 7 (kV)
